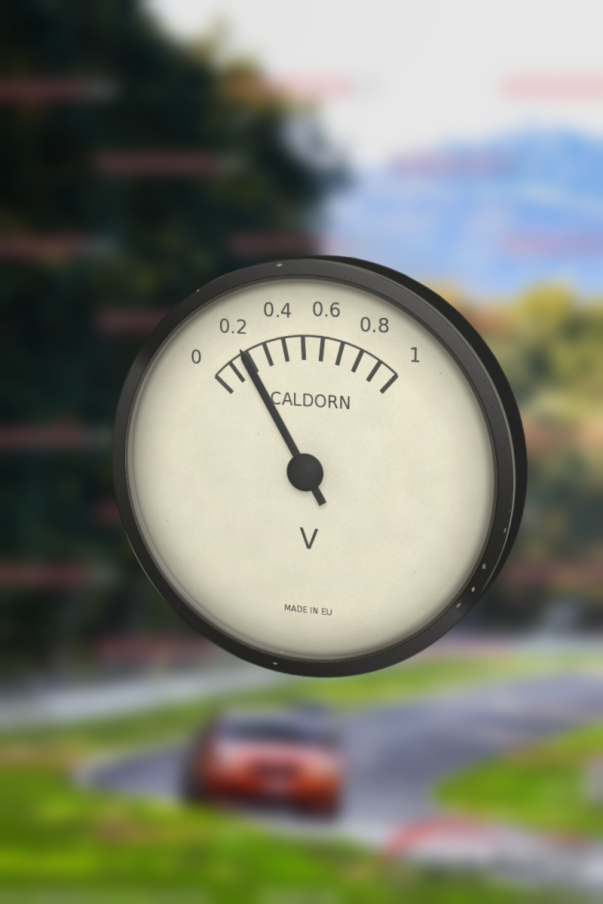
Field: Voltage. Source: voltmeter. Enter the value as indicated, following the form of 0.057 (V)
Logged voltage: 0.2 (V)
